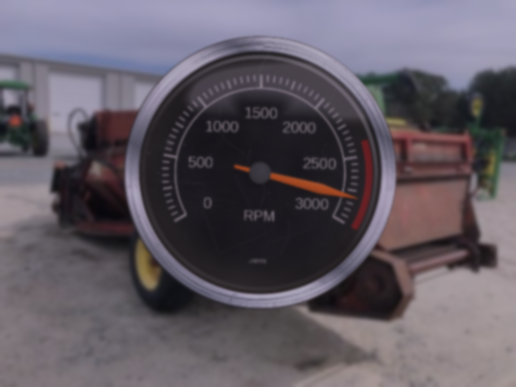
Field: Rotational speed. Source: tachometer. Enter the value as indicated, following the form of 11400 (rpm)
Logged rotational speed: 2800 (rpm)
